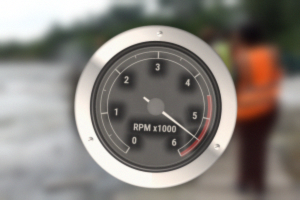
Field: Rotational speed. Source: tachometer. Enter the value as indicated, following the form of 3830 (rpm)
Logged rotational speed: 5500 (rpm)
